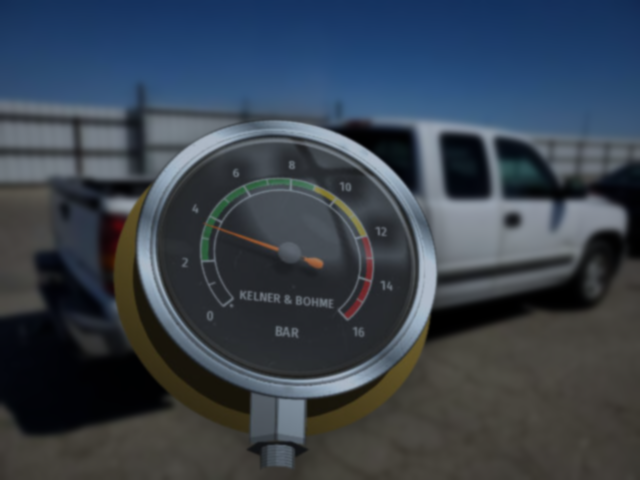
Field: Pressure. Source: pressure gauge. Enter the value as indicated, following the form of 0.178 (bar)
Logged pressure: 3.5 (bar)
